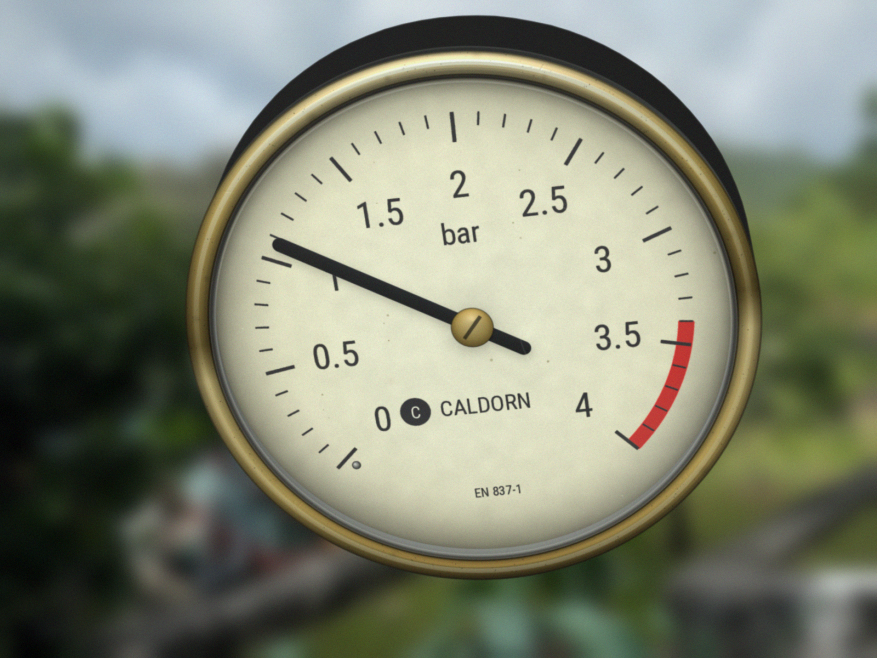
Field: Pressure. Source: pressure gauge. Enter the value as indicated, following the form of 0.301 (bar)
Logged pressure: 1.1 (bar)
